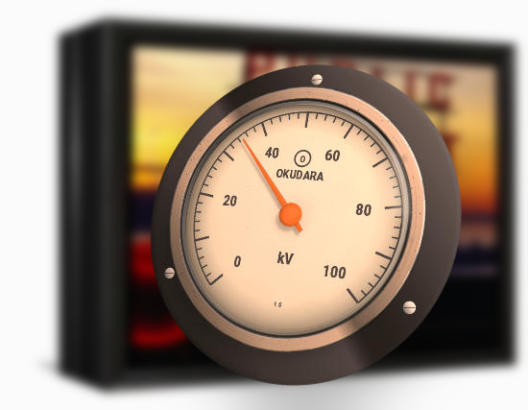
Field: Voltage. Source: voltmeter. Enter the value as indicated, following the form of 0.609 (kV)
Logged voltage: 35 (kV)
